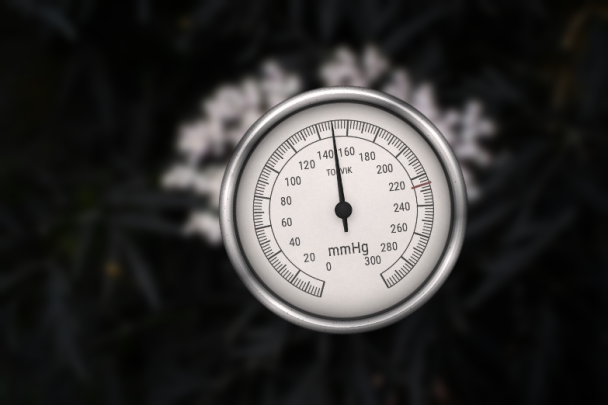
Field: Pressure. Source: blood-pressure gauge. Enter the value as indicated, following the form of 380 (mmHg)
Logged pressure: 150 (mmHg)
